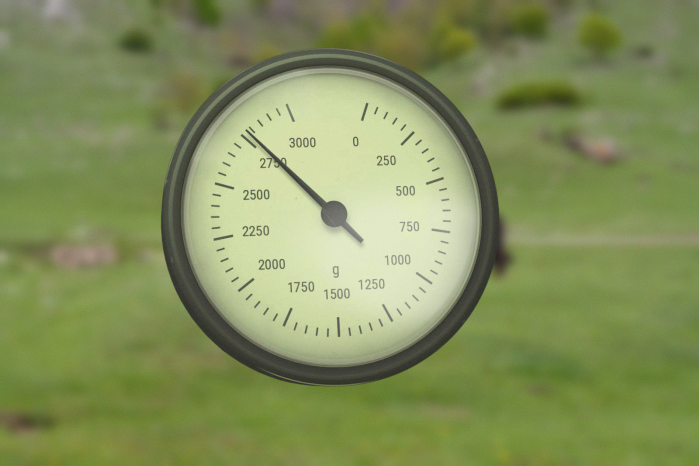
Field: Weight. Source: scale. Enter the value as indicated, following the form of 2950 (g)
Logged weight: 2775 (g)
